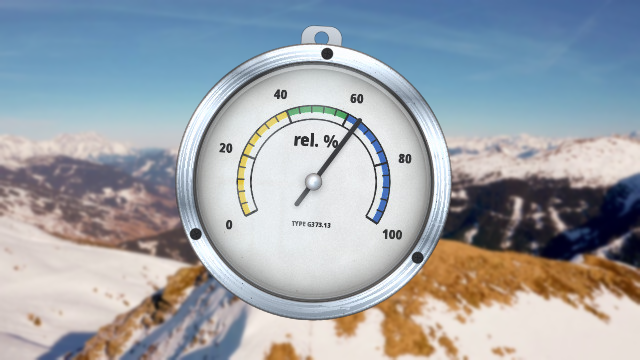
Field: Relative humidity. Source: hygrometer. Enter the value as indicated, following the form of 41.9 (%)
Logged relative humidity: 64 (%)
